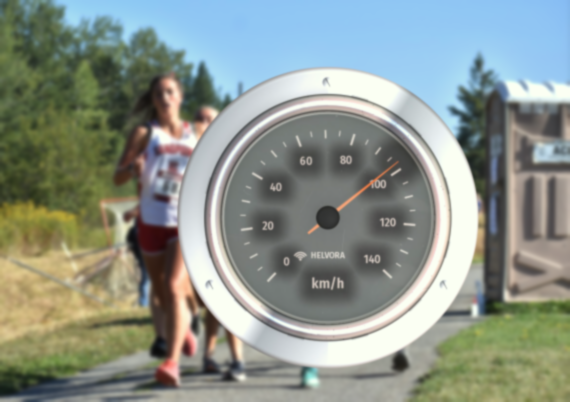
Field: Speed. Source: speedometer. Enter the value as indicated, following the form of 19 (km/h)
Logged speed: 97.5 (km/h)
